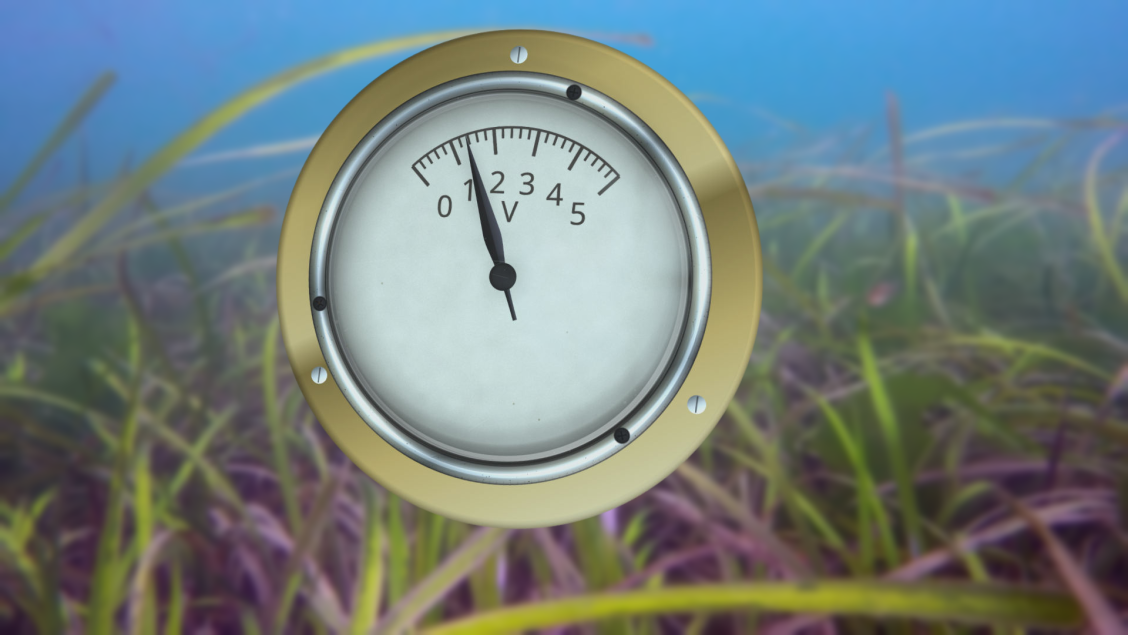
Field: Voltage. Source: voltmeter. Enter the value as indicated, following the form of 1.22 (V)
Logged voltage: 1.4 (V)
